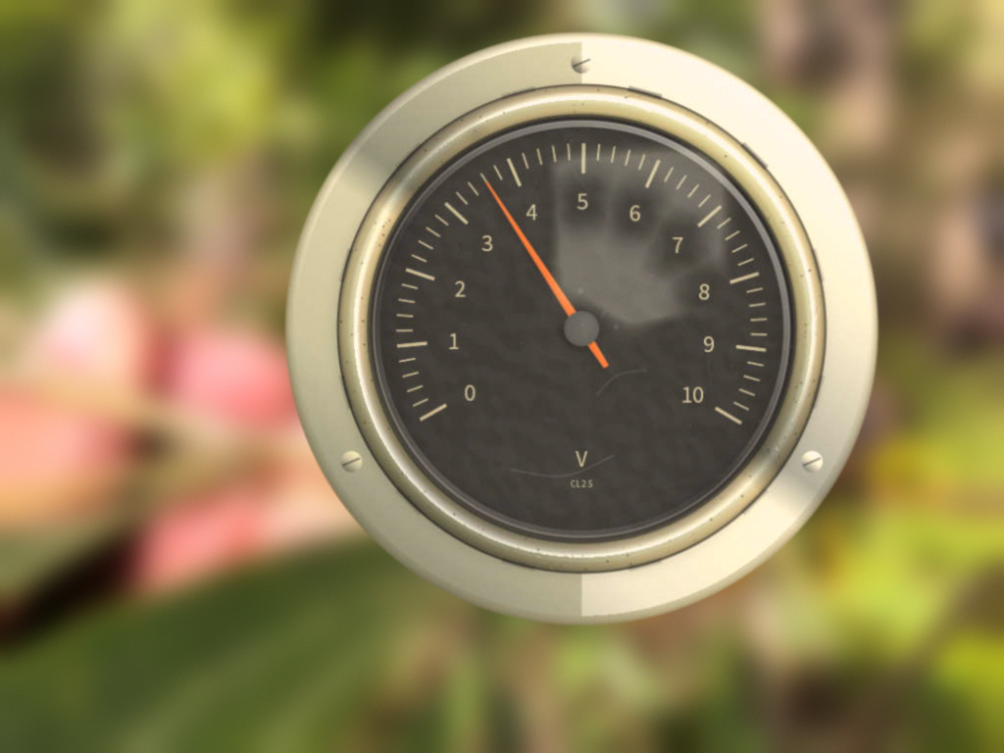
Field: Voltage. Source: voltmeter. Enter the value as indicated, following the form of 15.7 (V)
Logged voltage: 3.6 (V)
